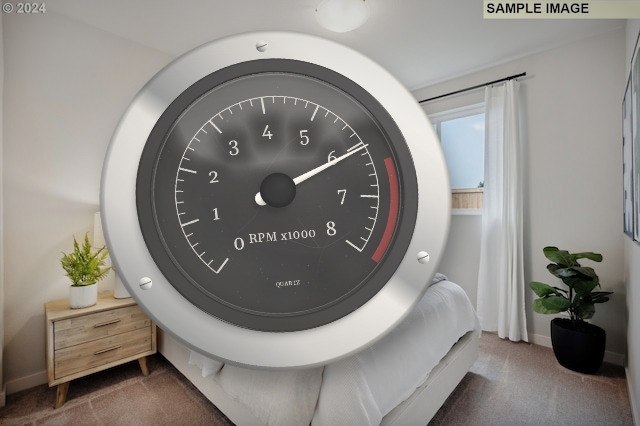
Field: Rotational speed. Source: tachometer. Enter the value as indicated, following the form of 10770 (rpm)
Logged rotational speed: 6100 (rpm)
